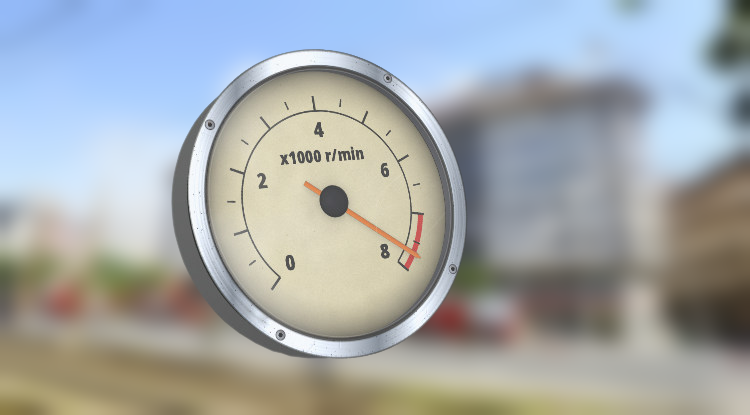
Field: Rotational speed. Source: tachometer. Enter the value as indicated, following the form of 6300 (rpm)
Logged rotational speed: 7750 (rpm)
